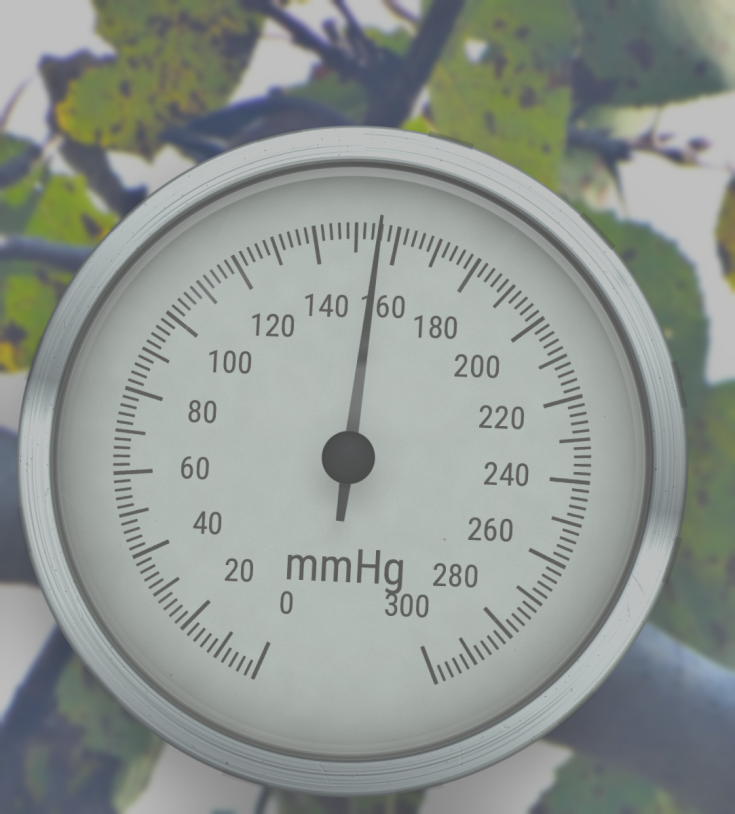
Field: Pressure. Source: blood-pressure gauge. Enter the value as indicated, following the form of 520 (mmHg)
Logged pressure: 156 (mmHg)
